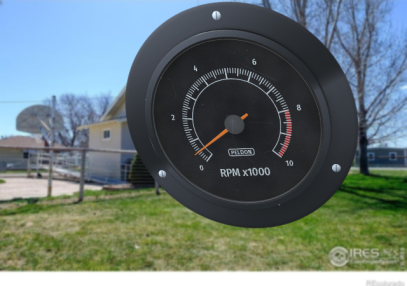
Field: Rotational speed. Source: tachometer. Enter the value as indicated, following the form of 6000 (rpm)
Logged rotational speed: 500 (rpm)
